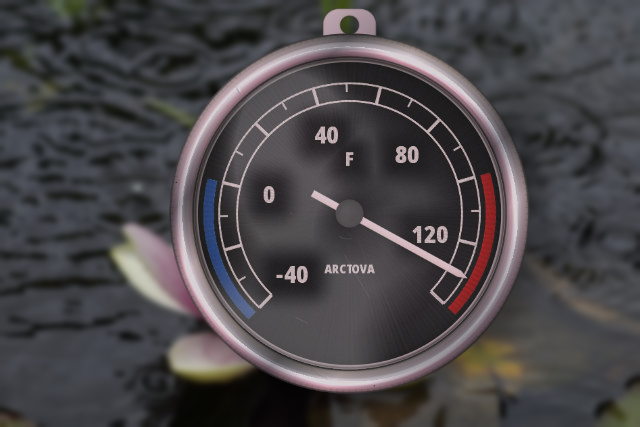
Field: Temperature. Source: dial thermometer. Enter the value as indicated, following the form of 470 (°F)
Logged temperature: 130 (°F)
